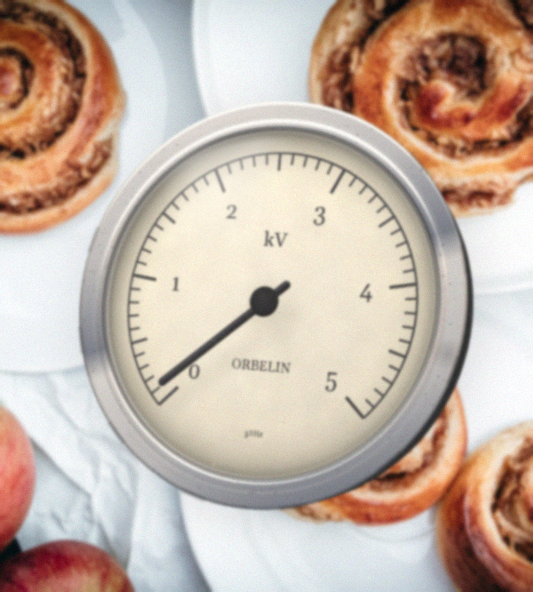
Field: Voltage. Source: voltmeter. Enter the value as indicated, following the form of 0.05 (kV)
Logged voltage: 0.1 (kV)
